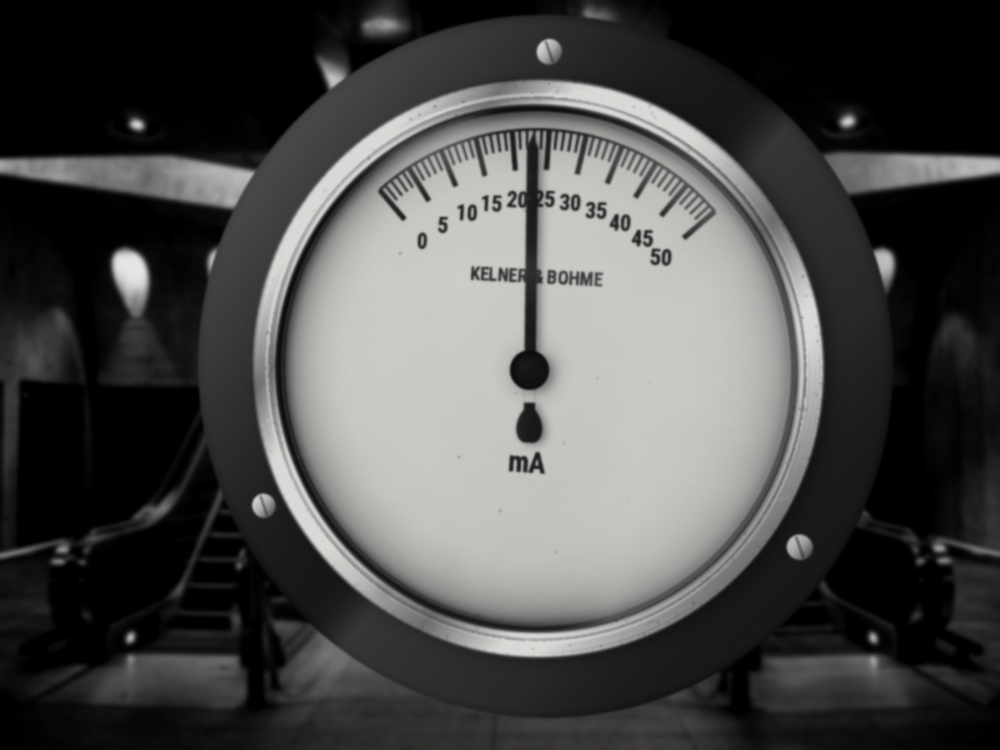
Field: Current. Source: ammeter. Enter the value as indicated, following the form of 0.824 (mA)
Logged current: 23 (mA)
